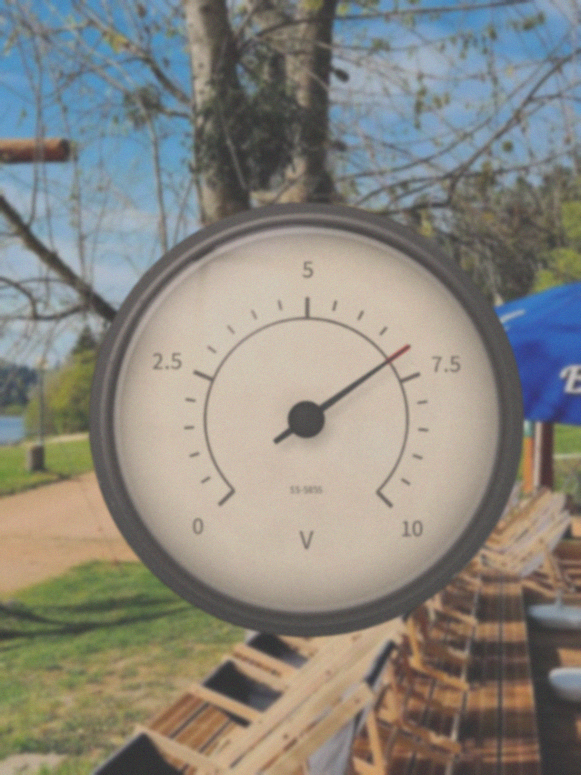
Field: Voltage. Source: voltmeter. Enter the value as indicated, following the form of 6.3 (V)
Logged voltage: 7 (V)
